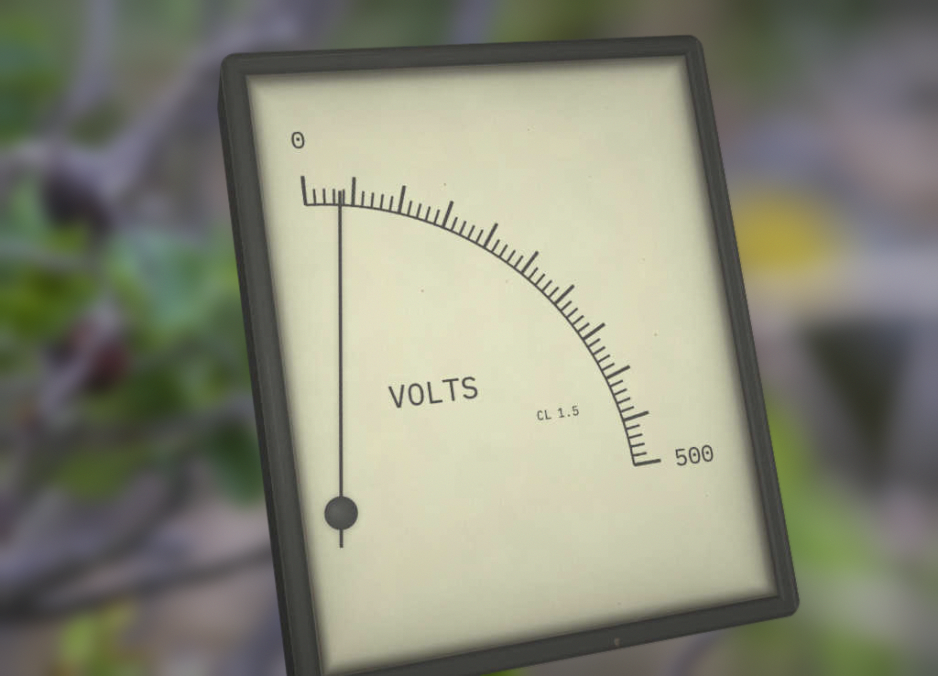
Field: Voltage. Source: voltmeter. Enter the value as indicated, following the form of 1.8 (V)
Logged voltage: 35 (V)
